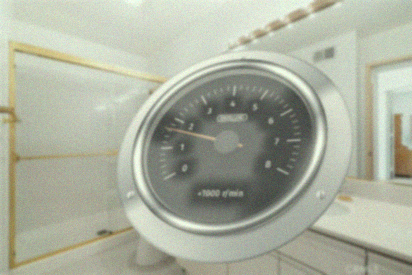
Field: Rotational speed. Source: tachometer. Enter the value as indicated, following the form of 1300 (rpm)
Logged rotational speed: 1600 (rpm)
